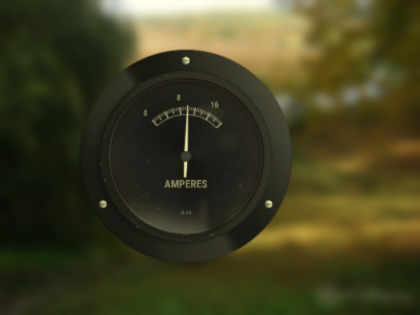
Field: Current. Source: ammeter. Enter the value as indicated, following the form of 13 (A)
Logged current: 10 (A)
